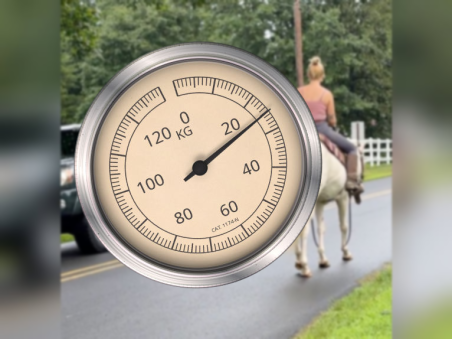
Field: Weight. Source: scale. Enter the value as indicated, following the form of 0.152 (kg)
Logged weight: 25 (kg)
